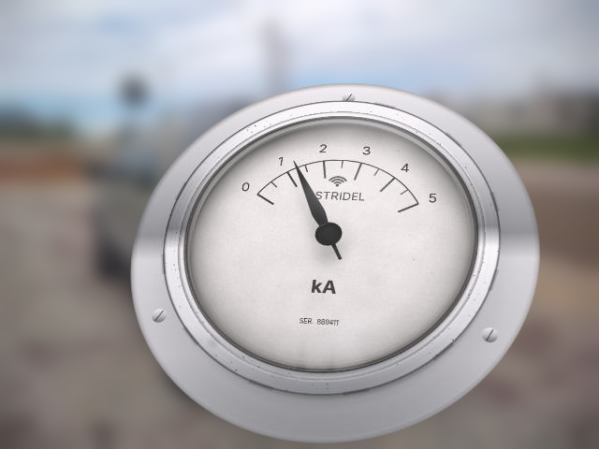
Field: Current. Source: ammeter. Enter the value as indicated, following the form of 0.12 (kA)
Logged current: 1.25 (kA)
